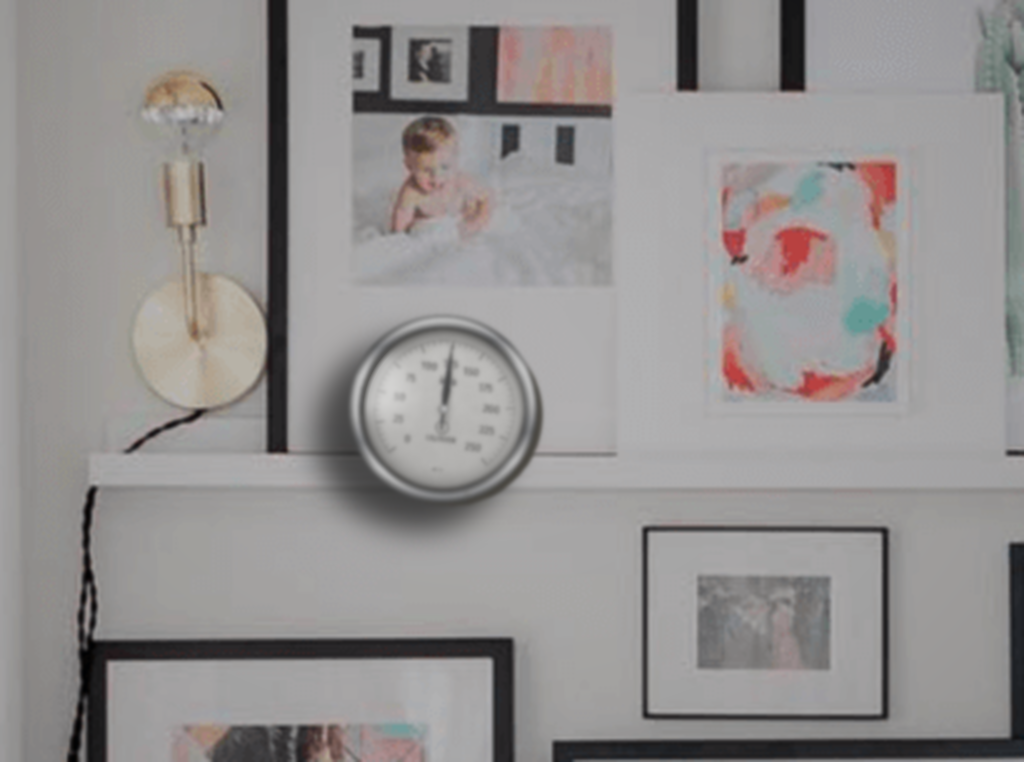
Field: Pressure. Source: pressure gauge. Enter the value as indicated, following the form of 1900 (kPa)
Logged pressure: 125 (kPa)
